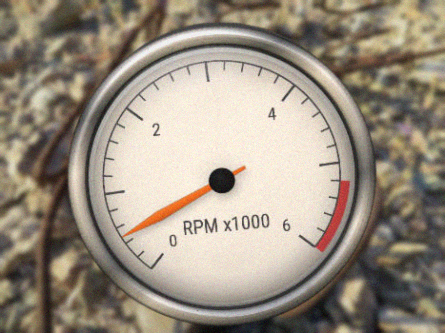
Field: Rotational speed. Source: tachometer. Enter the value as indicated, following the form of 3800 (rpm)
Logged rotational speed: 500 (rpm)
